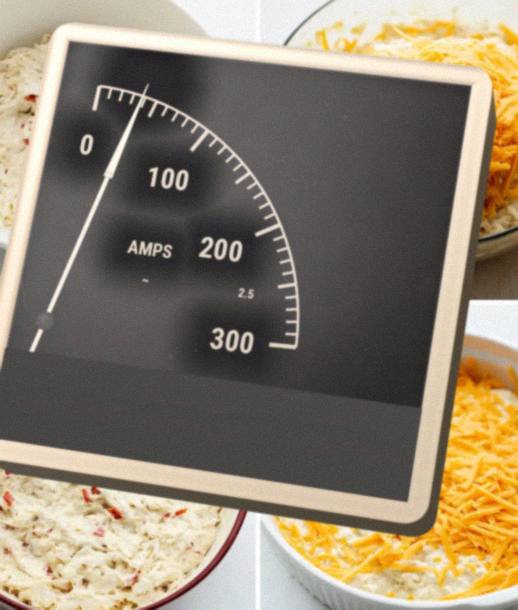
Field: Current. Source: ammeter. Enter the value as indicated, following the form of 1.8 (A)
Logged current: 40 (A)
